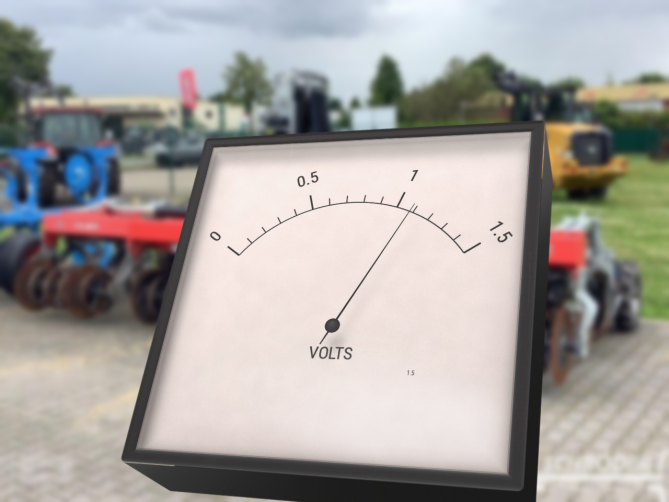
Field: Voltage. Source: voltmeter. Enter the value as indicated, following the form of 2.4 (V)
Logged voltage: 1.1 (V)
